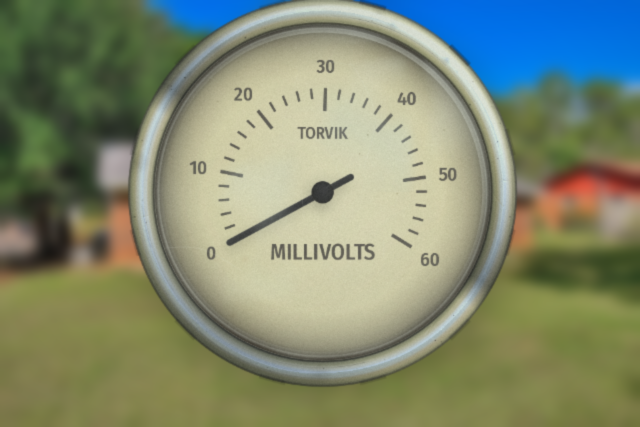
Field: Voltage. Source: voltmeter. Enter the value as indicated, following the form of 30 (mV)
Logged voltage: 0 (mV)
